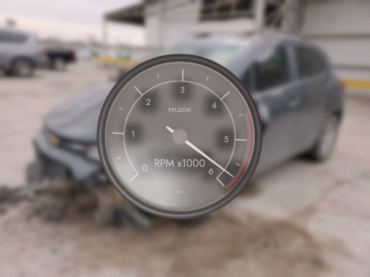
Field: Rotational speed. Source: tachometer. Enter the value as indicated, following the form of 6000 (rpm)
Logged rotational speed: 5750 (rpm)
